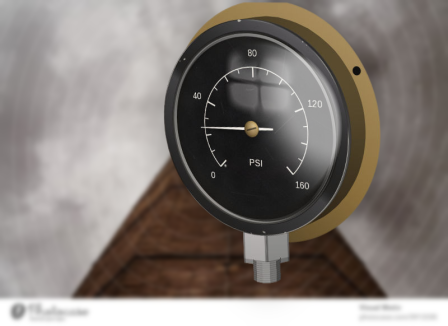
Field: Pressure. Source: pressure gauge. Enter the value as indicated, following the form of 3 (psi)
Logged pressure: 25 (psi)
